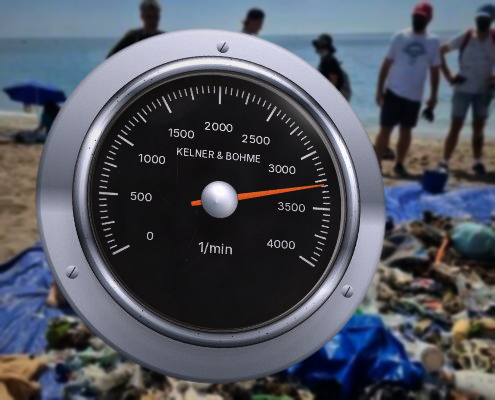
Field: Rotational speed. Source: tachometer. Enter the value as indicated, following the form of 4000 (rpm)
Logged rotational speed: 3300 (rpm)
